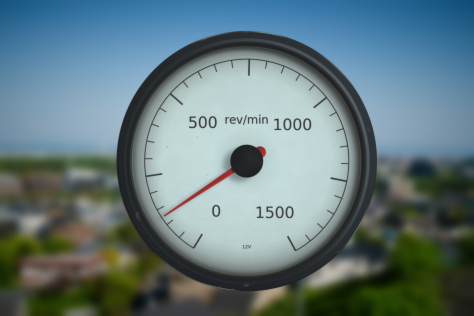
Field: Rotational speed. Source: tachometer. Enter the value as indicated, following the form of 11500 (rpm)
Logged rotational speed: 125 (rpm)
